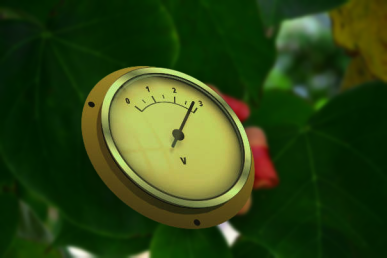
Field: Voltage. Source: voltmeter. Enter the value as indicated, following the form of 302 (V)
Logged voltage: 2.75 (V)
